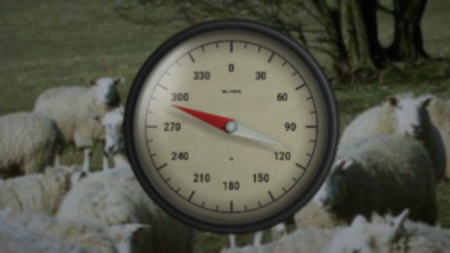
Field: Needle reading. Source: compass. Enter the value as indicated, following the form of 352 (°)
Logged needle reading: 290 (°)
